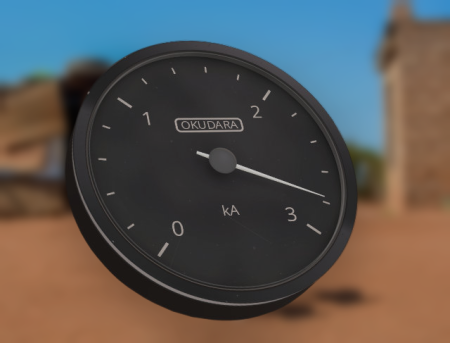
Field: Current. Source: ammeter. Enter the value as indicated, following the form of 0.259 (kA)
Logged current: 2.8 (kA)
